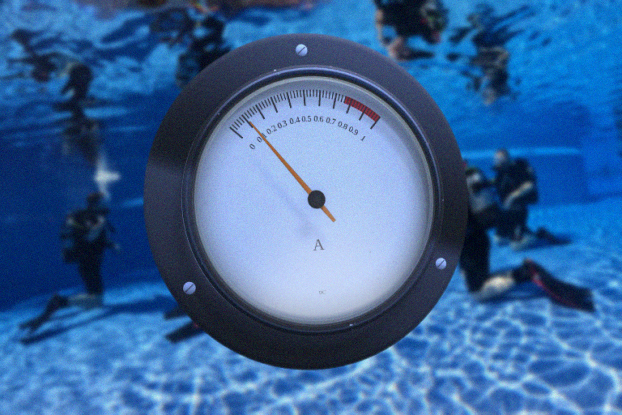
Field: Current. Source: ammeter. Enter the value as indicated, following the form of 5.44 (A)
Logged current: 0.1 (A)
